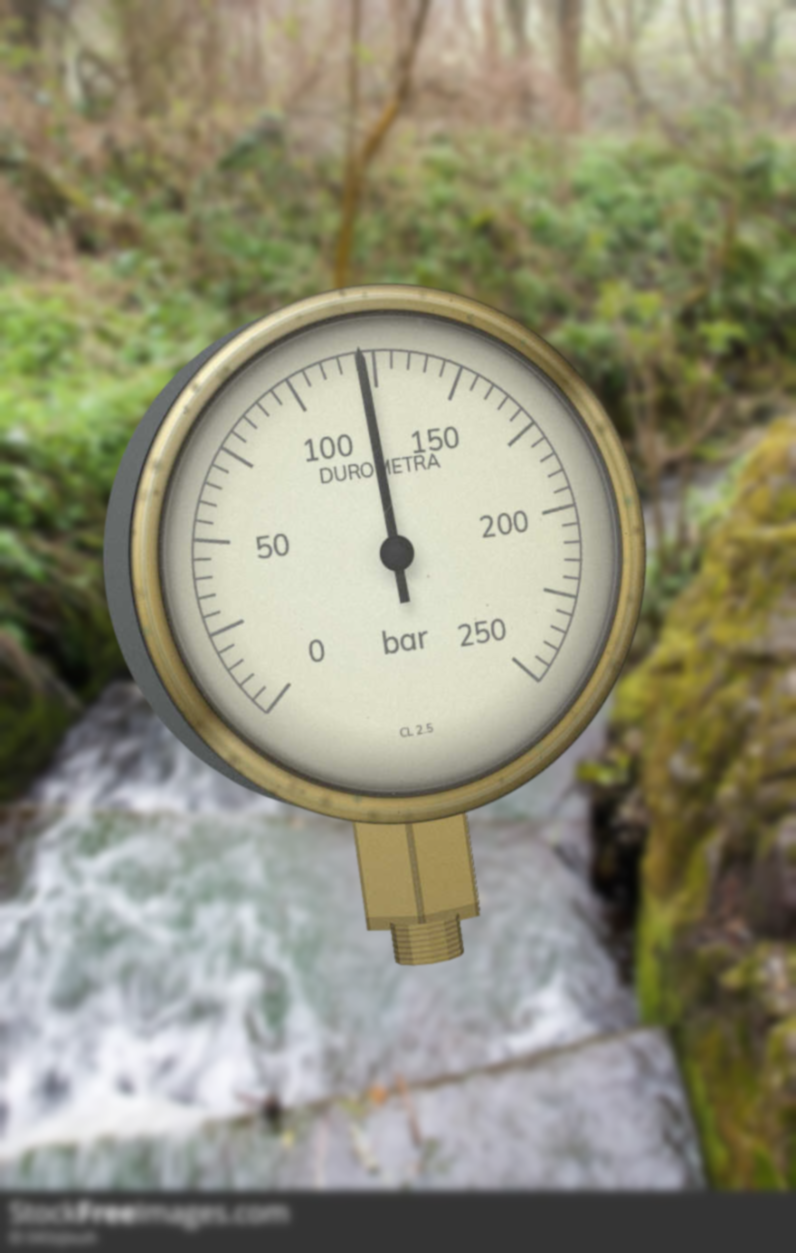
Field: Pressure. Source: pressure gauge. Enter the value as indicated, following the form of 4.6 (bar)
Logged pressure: 120 (bar)
